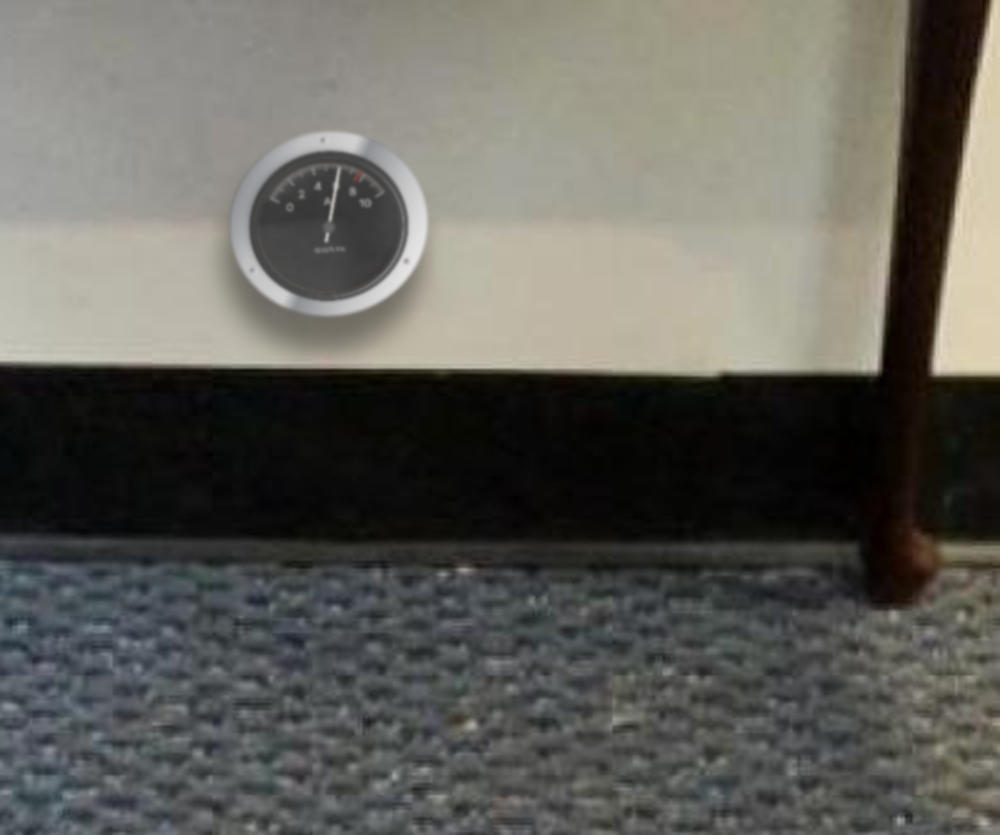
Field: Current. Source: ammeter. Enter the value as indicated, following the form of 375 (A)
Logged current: 6 (A)
